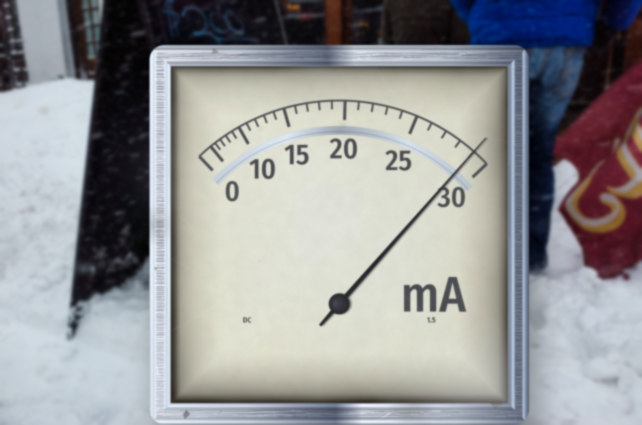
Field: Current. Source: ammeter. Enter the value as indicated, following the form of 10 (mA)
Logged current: 29 (mA)
